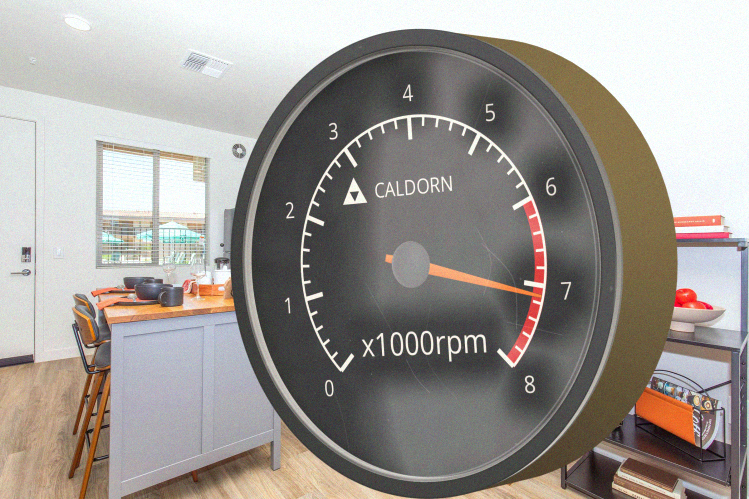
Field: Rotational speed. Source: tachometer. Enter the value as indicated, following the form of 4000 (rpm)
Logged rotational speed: 7100 (rpm)
